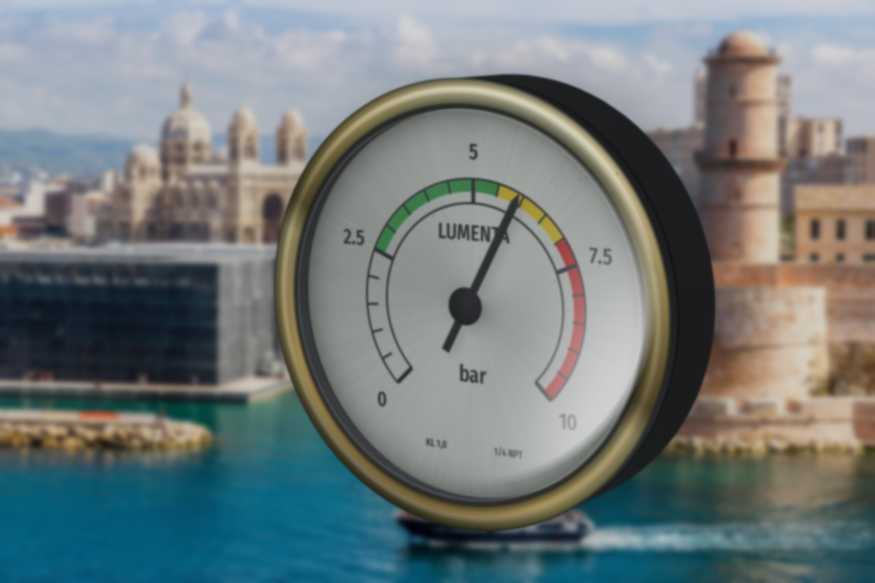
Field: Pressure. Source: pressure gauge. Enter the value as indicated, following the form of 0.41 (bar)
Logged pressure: 6 (bar)
